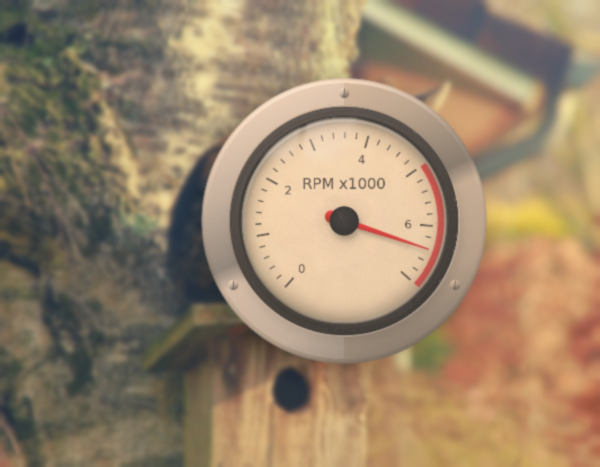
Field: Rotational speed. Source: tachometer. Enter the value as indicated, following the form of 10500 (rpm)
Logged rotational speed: 6400 (rpm)
